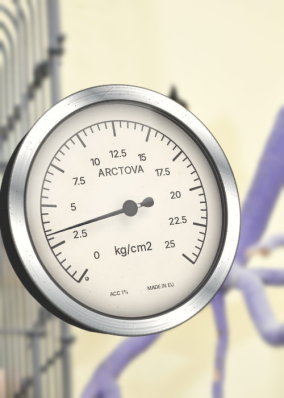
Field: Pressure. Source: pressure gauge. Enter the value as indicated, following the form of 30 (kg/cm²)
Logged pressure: 3.25 (kg/cm²)
